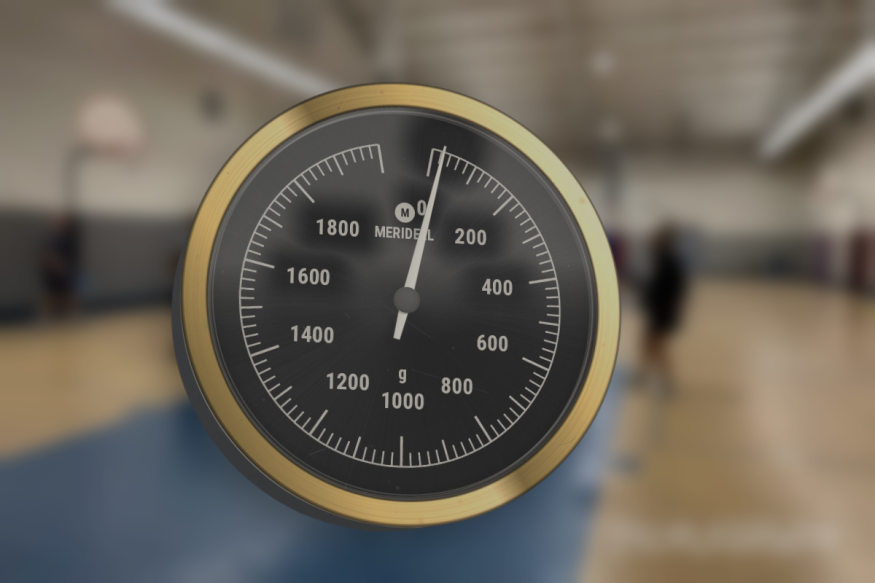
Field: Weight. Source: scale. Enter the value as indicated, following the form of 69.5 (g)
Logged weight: 20 (g)
